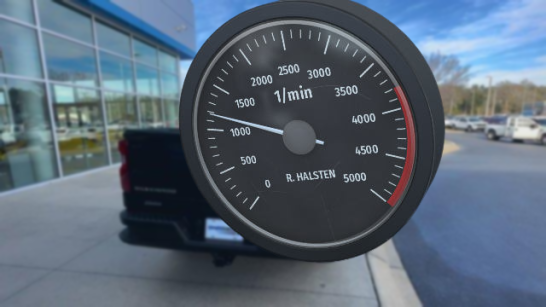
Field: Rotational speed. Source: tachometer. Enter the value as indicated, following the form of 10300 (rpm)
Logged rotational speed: 1200 (rpm)
